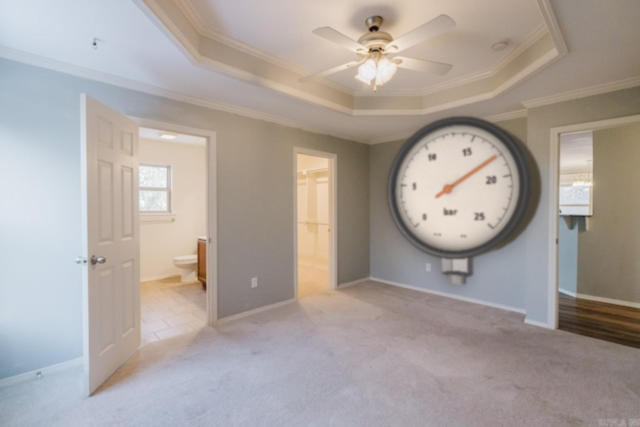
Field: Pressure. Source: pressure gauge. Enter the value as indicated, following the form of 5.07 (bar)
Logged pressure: 18 (bar)
